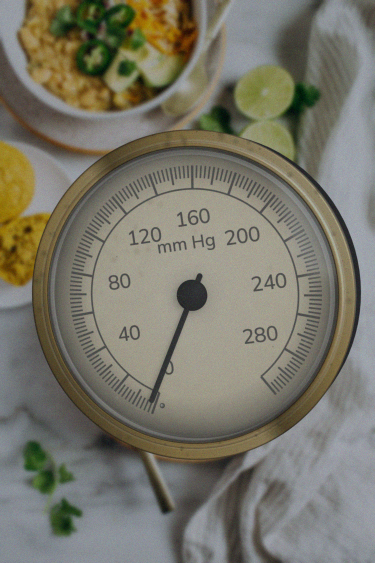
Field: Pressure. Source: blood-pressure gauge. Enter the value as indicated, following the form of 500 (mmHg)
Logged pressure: 2 (mmHg)
